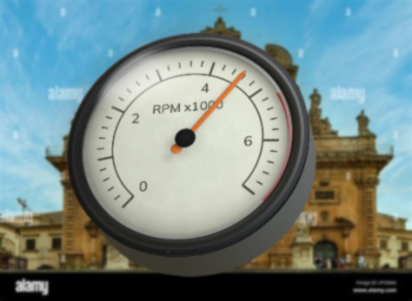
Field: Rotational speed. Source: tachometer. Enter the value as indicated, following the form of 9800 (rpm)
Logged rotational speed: 4600 (rpm)
